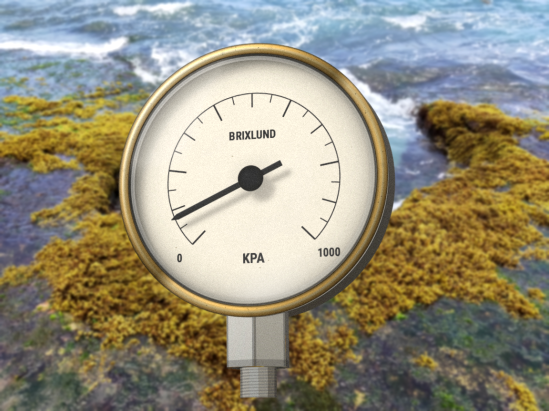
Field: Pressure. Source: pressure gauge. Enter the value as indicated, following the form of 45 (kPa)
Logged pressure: 75 (kPa)
